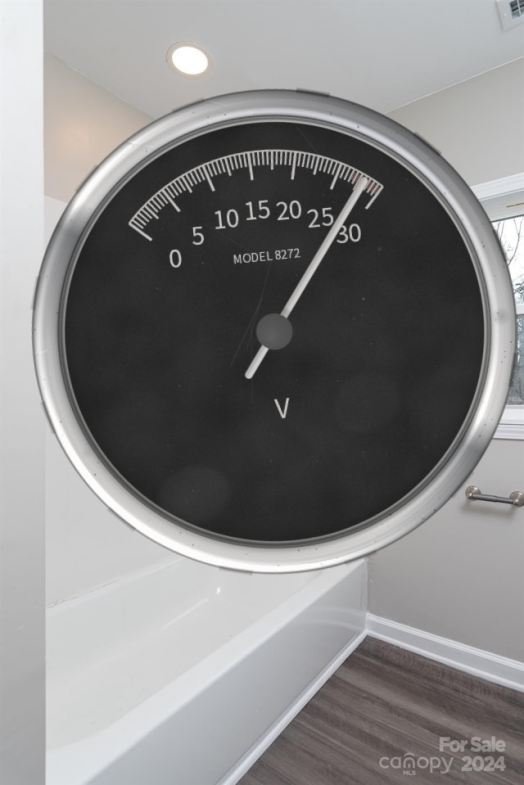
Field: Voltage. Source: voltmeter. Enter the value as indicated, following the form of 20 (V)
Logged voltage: 28 (V)
